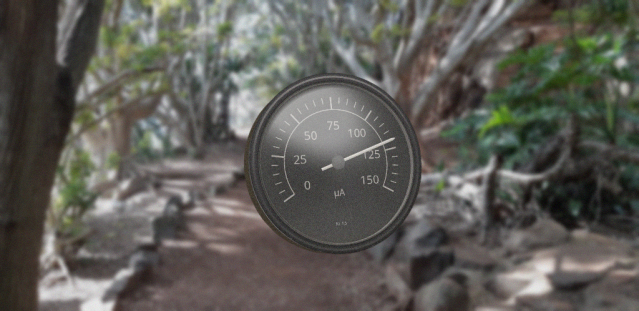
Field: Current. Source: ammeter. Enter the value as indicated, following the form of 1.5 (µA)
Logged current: 120 (µA)
